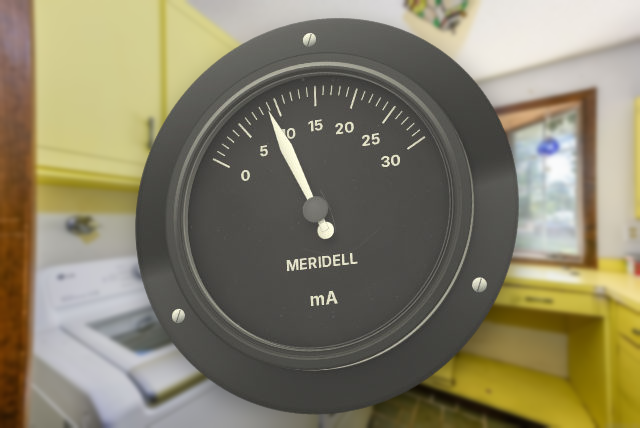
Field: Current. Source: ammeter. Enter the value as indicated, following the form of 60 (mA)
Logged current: 9 (mA)
